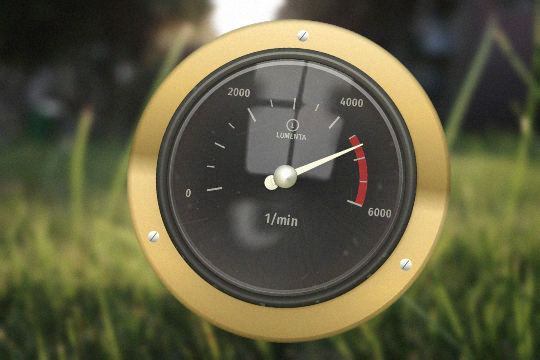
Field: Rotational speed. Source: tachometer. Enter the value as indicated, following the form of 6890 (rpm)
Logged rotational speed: 4750 (rpm)
